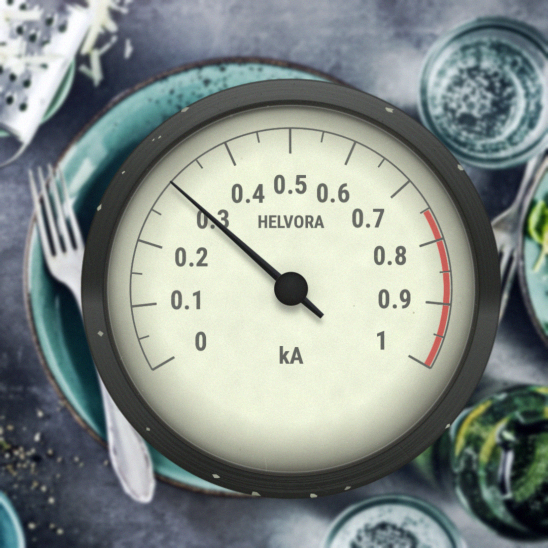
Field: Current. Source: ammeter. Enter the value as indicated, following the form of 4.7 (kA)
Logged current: 0.3 (kA)
